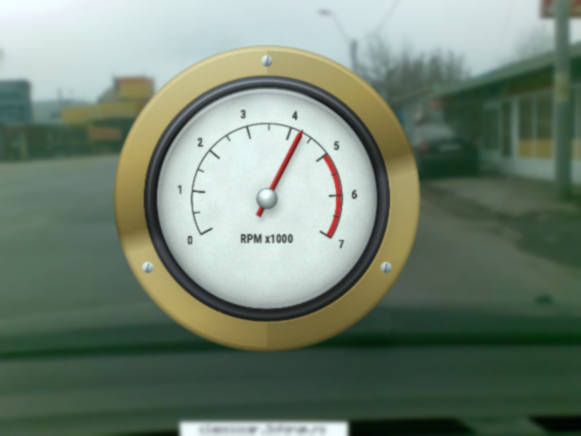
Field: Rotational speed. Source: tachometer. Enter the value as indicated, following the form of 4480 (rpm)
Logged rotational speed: 4250 (rpm)
